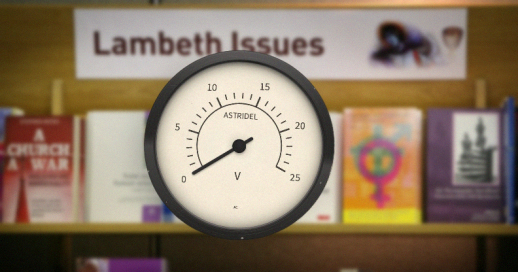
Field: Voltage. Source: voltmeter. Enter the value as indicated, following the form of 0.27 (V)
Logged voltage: 0 (V)
